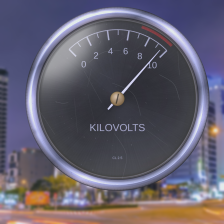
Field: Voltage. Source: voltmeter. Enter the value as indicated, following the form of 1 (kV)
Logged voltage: 9.5 (kV)
